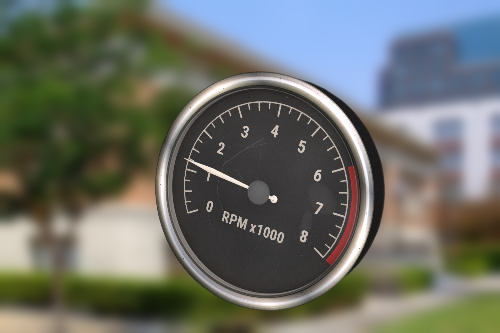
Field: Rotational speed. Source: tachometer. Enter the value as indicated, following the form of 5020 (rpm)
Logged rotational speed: 1250 (rpm)
